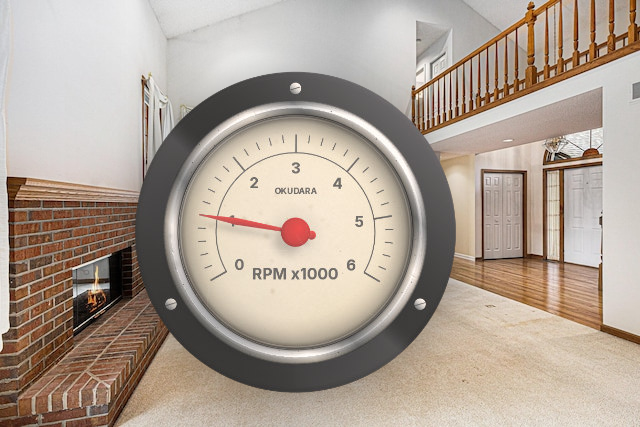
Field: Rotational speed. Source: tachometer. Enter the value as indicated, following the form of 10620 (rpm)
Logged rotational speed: 1000 (rpm)
